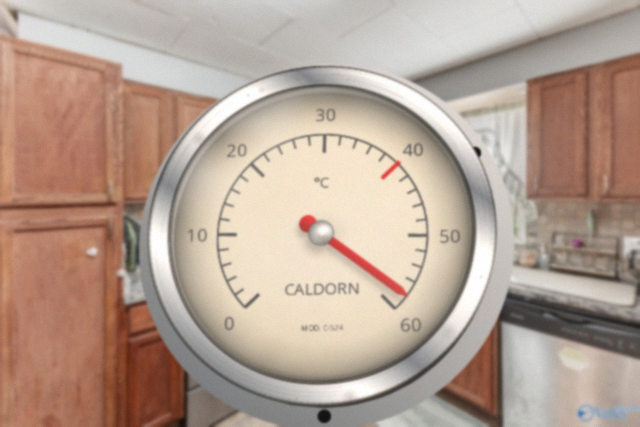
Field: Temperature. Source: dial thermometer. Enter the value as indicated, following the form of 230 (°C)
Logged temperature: 58 (°C)
